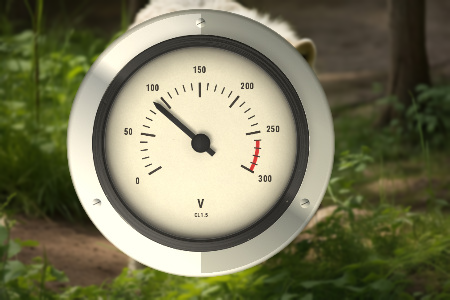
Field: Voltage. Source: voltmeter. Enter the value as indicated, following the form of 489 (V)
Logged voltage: 90 (V)
